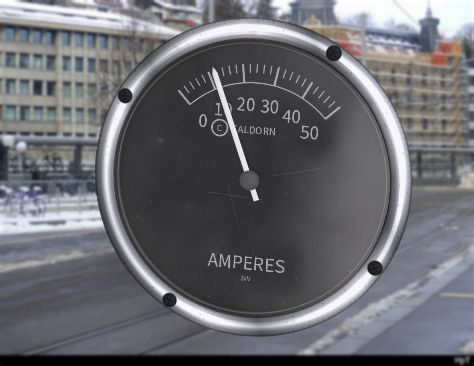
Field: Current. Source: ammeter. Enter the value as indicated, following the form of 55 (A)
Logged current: 12 (A)
